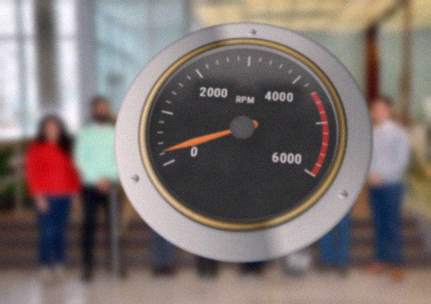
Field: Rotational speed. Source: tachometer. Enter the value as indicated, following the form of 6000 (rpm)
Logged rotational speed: 200 (rpm)
